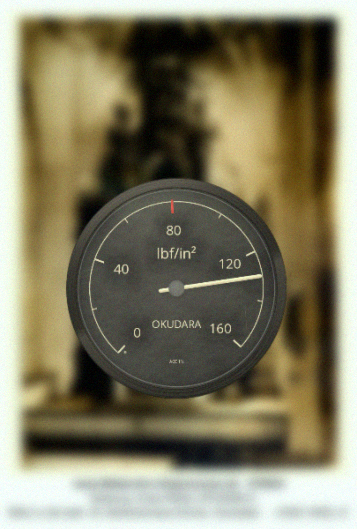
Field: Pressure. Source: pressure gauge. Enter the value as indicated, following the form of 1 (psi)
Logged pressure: 130 (psi)
